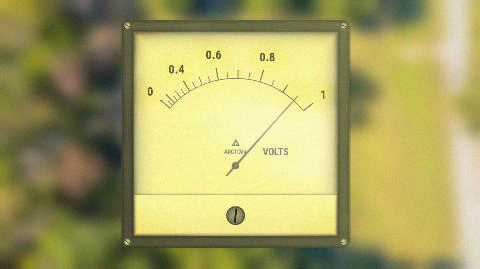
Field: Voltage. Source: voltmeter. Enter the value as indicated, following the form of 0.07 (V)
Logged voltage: 0.95 (V)
